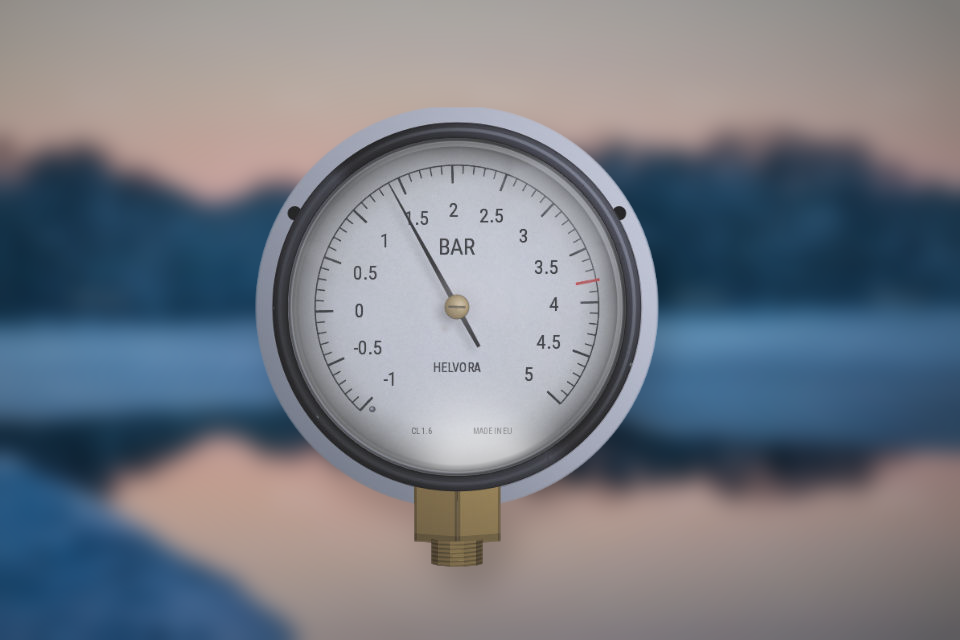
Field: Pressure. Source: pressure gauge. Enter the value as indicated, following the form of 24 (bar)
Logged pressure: 1.4 (bar)
